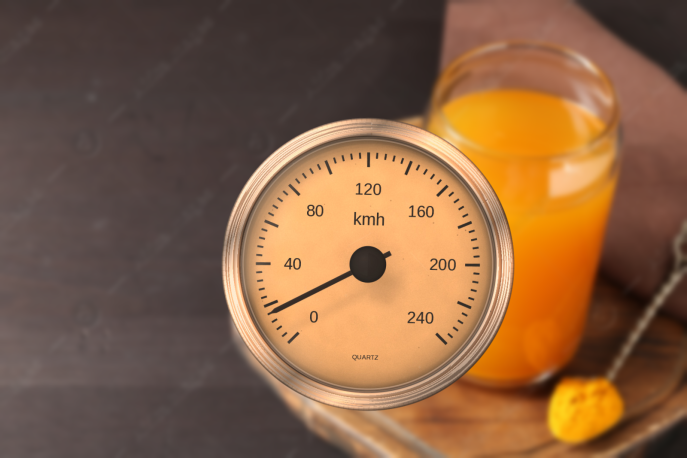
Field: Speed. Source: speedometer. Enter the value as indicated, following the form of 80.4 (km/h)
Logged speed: 16 (km/h)
